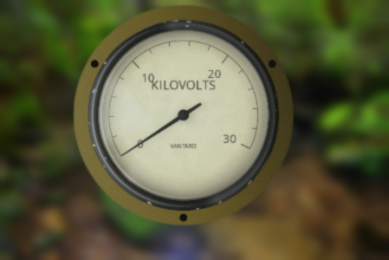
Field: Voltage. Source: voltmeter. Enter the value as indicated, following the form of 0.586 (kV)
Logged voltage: 0 (kV)
